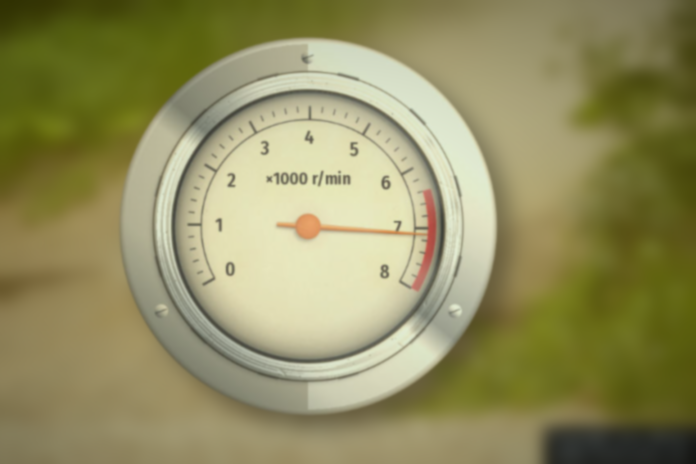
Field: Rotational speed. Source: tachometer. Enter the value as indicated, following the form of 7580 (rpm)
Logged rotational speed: 7100 (rpm)
